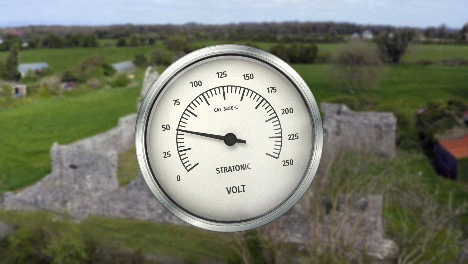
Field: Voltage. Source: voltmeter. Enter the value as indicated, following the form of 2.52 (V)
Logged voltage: 50 (V)
